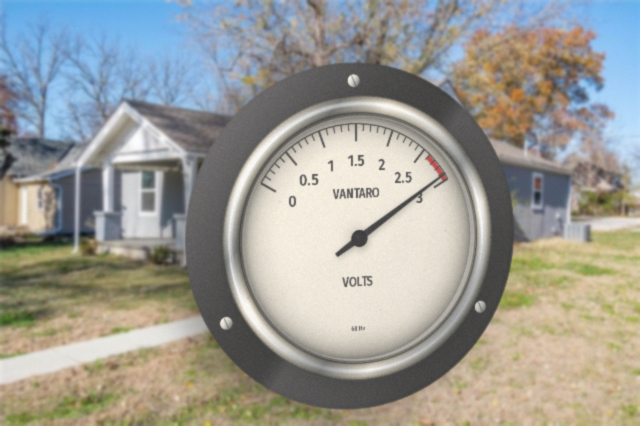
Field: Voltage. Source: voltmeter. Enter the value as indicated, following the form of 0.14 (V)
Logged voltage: 2.9 (V)
